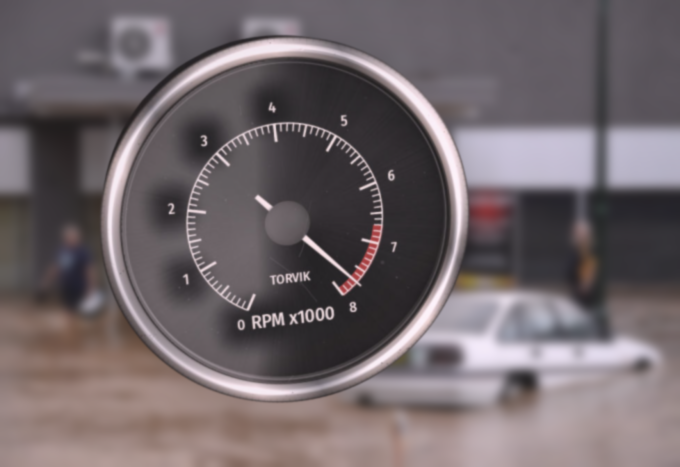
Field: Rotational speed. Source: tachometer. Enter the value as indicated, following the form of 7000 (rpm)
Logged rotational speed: 7700 (rpm)
